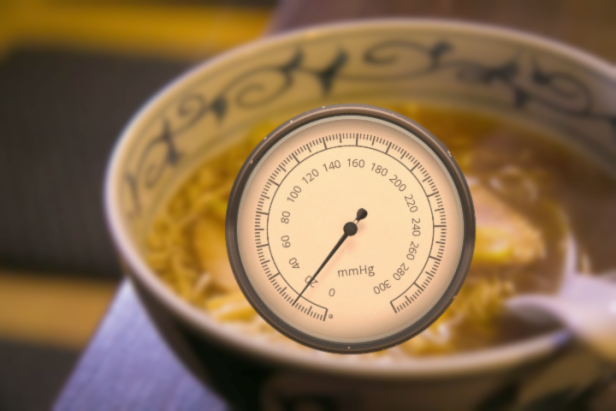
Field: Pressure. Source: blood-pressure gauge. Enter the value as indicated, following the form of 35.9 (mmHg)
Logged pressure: 20 (mmHg)
